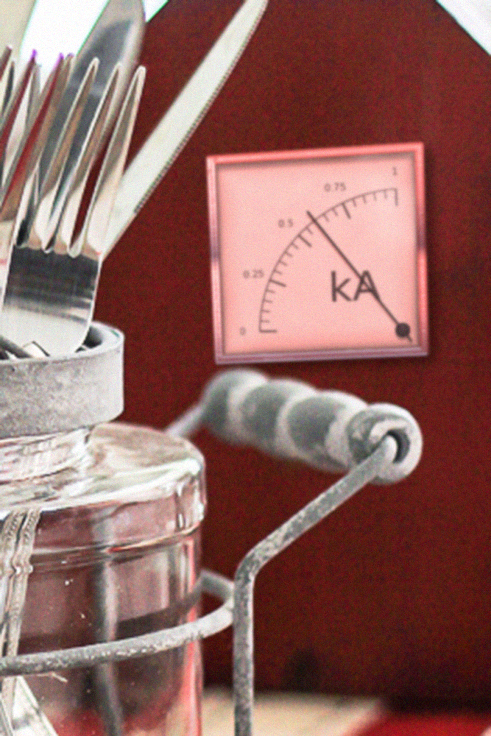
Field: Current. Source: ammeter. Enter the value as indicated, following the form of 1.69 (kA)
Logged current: 0.6 (kA)
